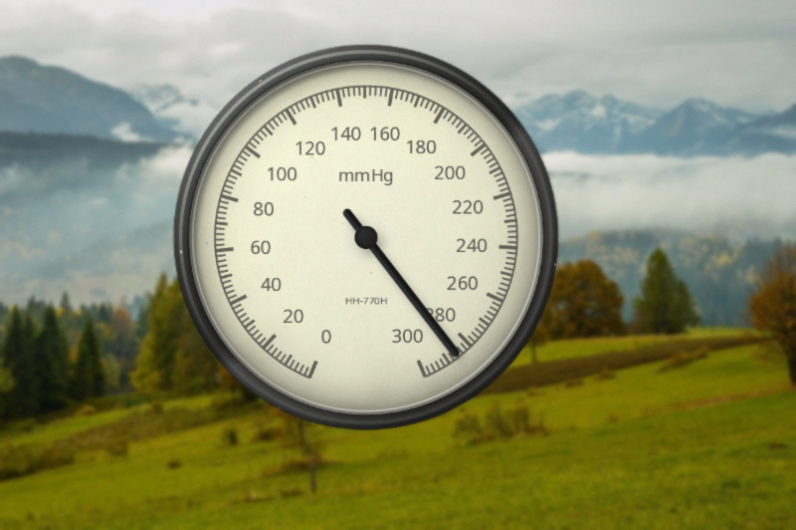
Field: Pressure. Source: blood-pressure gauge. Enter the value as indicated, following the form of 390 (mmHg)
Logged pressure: 286 (mmHg)
